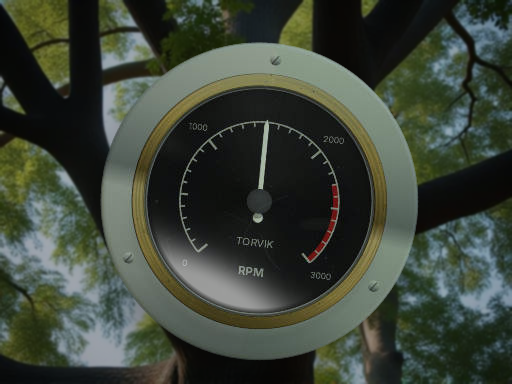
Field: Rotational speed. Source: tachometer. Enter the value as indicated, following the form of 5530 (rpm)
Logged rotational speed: 1500 (rpm)
